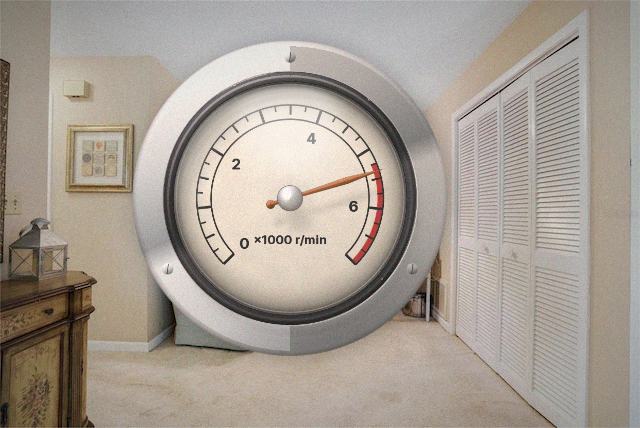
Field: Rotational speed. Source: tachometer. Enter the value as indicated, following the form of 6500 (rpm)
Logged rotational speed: 5375 (rpm)
